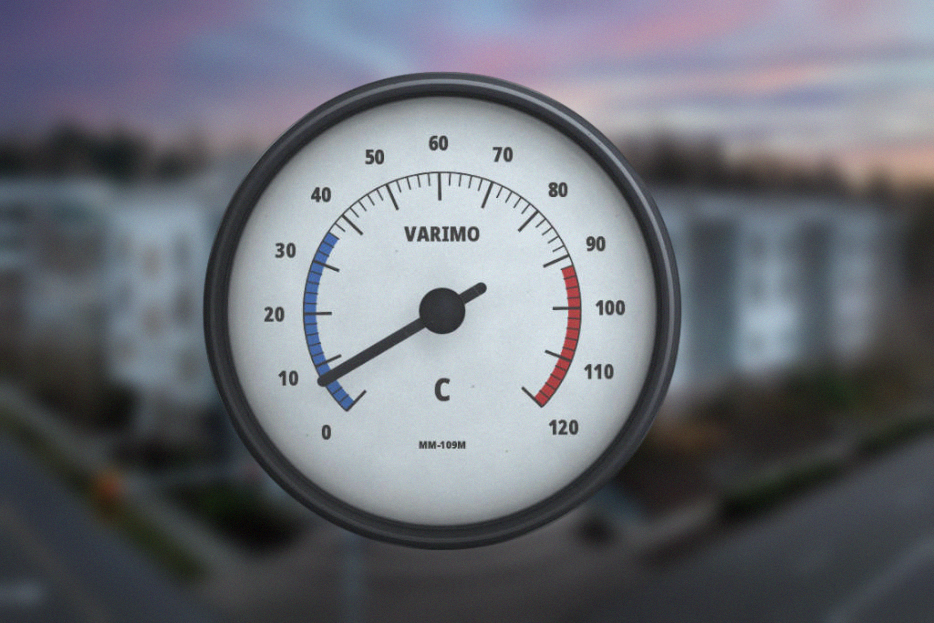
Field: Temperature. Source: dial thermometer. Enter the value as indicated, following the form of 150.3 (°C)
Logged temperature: 7 (°C)
